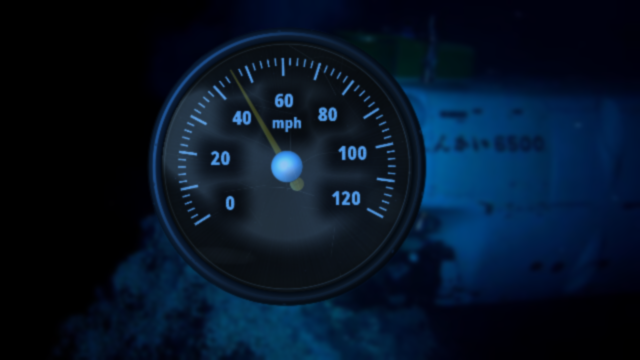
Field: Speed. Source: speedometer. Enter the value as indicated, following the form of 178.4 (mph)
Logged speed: 46 (mph)
